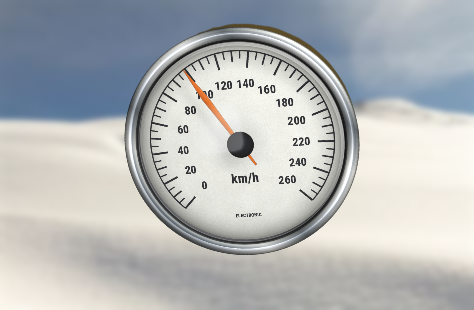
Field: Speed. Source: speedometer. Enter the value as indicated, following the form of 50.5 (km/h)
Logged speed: 100 (km/h)
